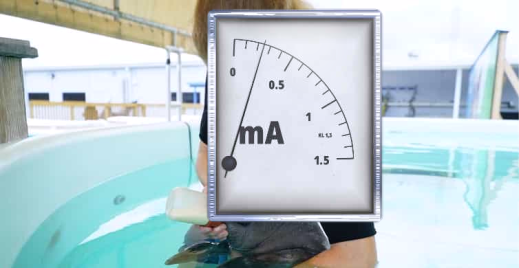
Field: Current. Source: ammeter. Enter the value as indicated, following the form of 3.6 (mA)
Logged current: 0.25 (mA)
